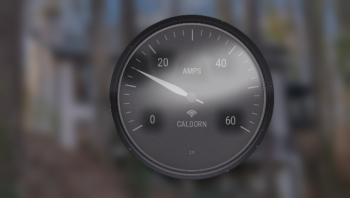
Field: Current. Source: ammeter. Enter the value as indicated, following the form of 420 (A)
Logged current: 14 (A)
